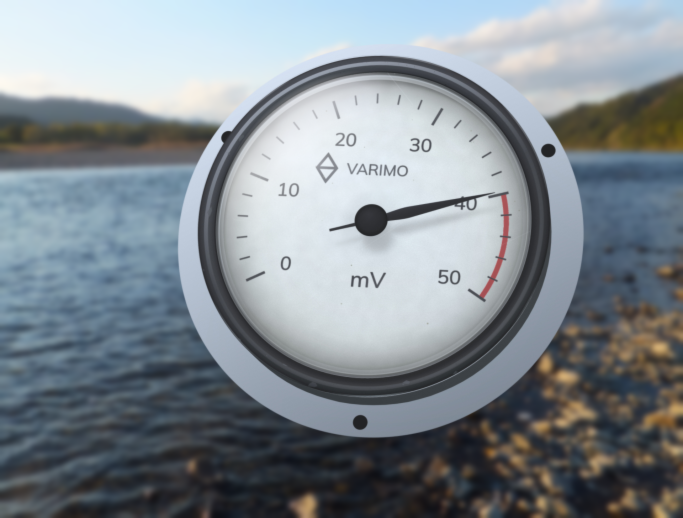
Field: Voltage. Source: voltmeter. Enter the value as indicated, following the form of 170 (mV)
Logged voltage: 40 (mV)
